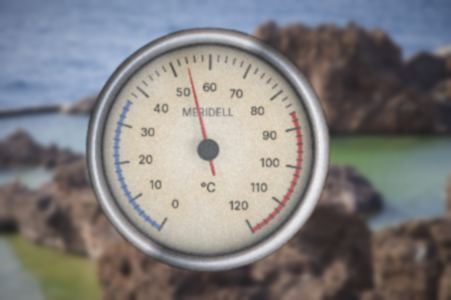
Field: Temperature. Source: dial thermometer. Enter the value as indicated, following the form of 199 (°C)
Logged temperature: 54 (°C)
